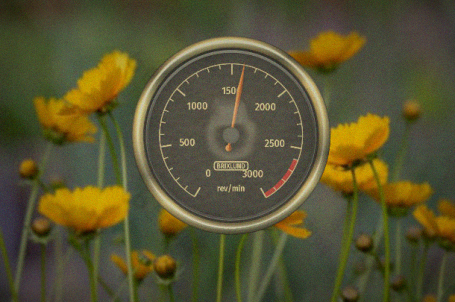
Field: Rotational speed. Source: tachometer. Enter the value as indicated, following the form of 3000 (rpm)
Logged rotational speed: 1600 (rpm)
